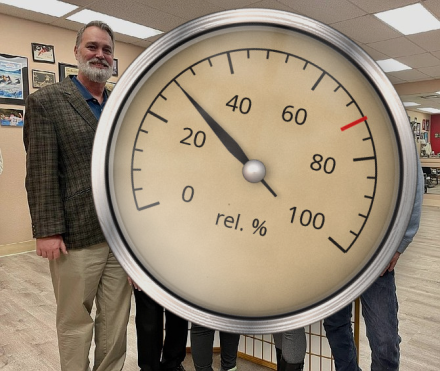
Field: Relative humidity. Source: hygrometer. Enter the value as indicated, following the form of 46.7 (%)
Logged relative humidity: 28 (%)
